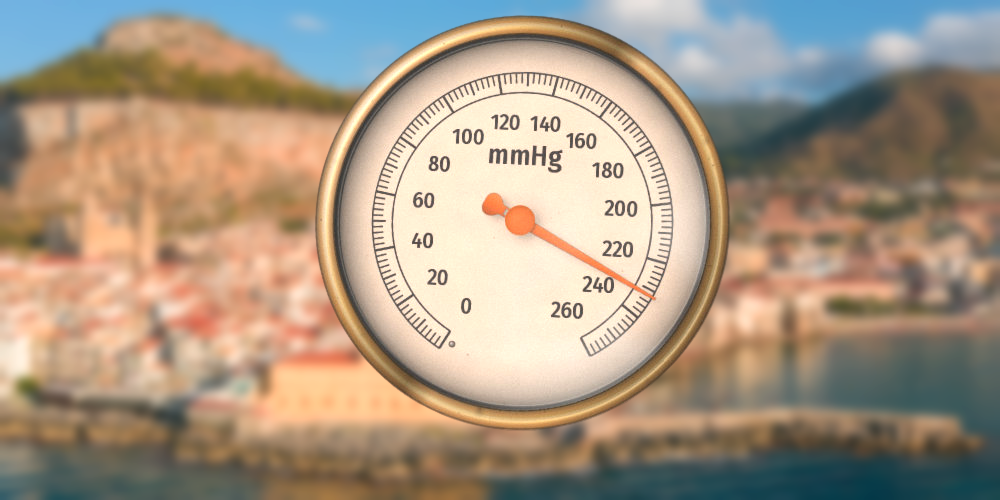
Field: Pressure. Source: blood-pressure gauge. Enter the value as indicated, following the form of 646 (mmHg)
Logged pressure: 232 (mmHg)
